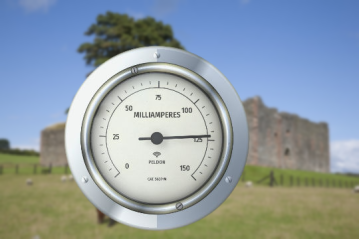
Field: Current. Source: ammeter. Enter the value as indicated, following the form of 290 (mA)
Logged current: 122.5 (mA)
